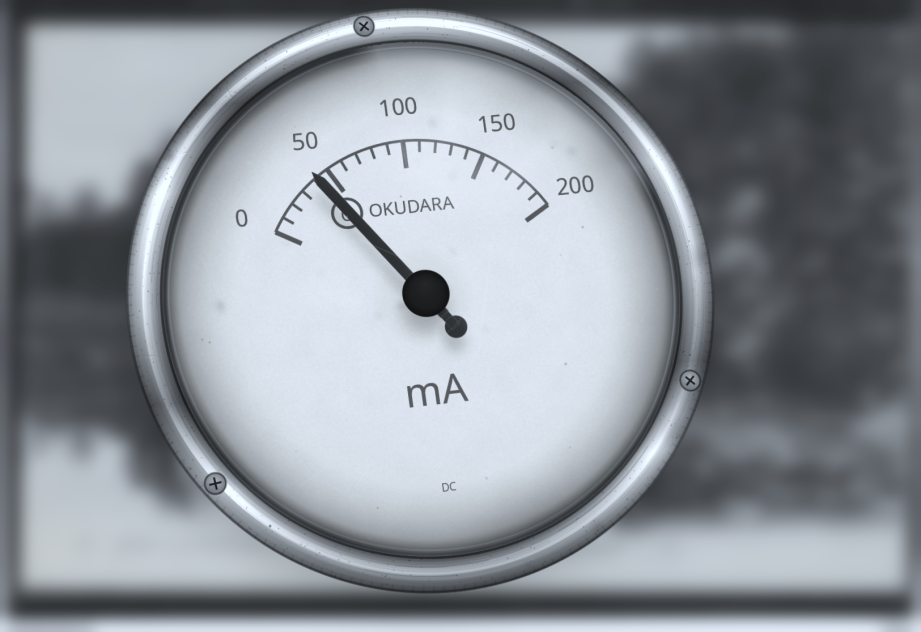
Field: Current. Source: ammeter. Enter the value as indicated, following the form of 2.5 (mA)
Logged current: 40 (mA)
